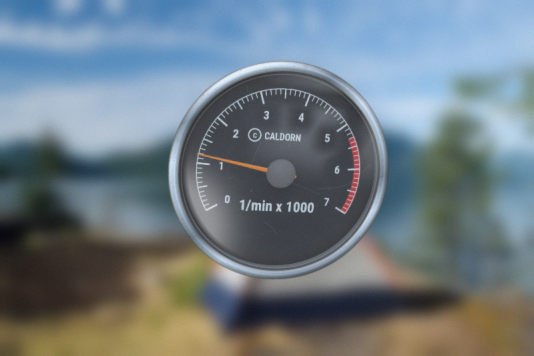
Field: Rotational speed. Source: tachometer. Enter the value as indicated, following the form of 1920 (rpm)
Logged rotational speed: 1200 (rpm)
